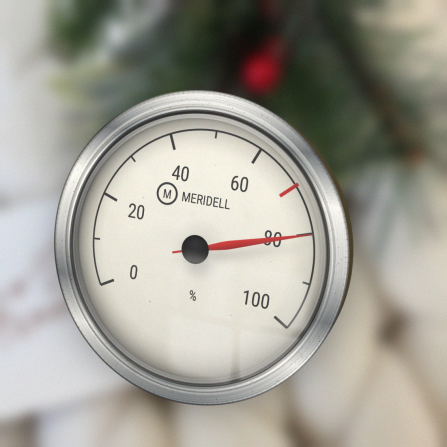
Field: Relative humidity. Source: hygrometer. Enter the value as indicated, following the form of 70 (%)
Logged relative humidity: 80 (%)
